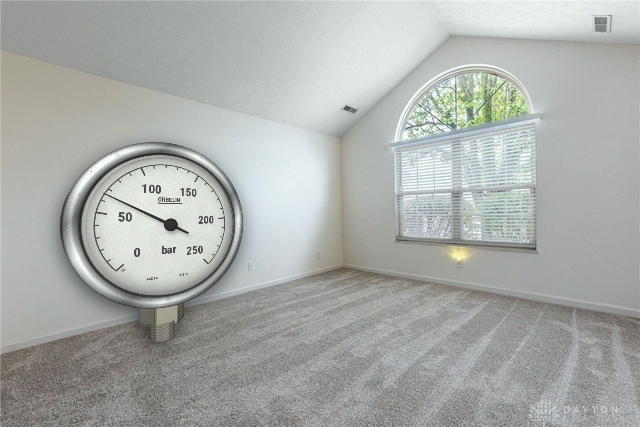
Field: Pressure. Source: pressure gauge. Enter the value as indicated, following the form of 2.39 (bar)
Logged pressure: 65 (bar)
